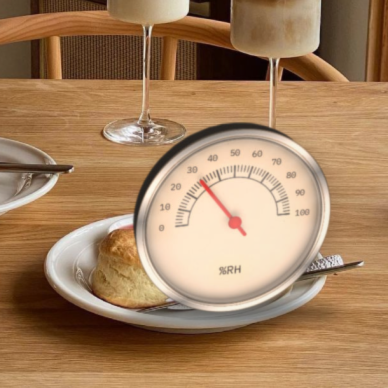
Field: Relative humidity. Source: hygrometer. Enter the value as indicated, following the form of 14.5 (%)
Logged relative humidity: 30 (%)
